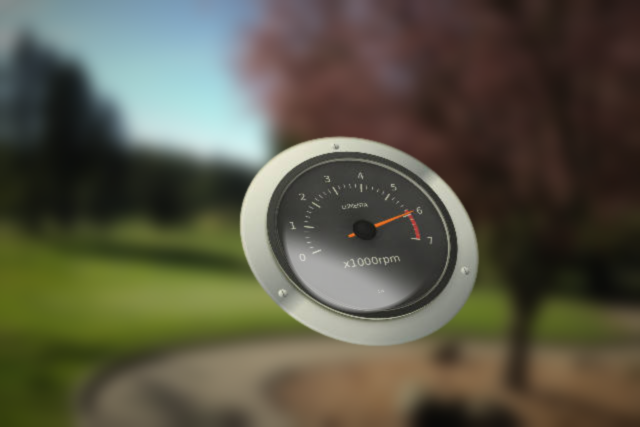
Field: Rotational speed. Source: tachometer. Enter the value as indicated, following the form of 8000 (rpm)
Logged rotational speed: 6000 (rpm)
